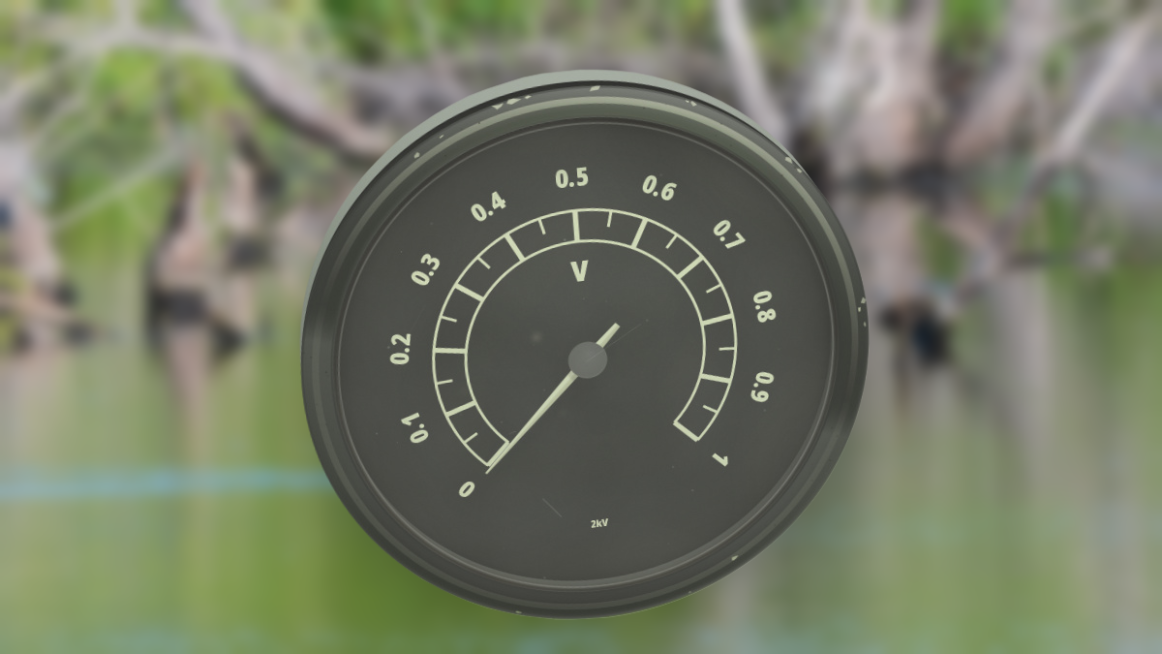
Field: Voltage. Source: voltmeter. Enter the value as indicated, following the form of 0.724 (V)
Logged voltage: 0 (V)
